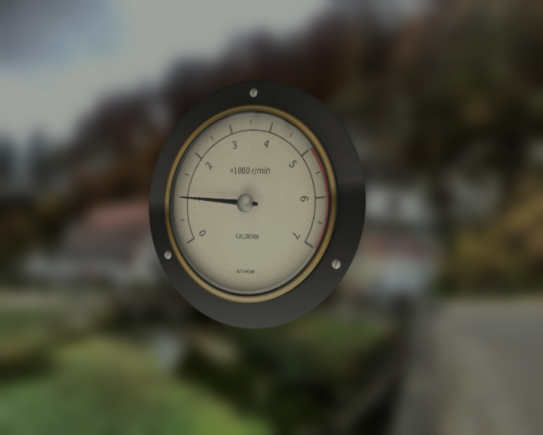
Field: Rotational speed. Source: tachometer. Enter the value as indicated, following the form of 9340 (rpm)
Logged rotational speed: 1000 (rpm)
